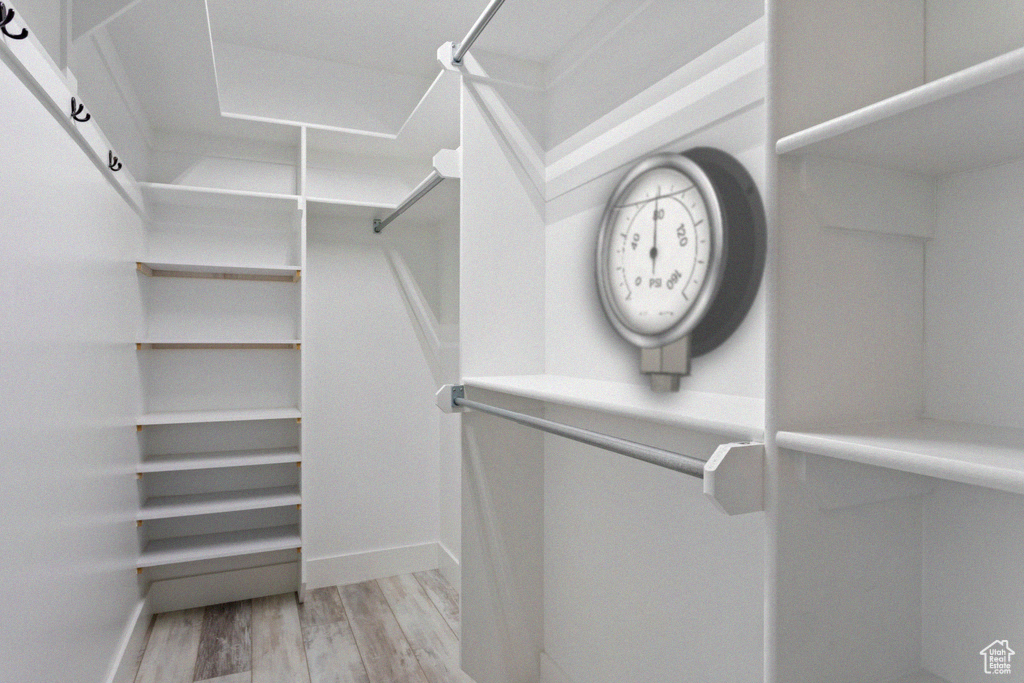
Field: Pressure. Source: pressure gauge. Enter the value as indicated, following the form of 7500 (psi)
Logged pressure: 80 (psi)
